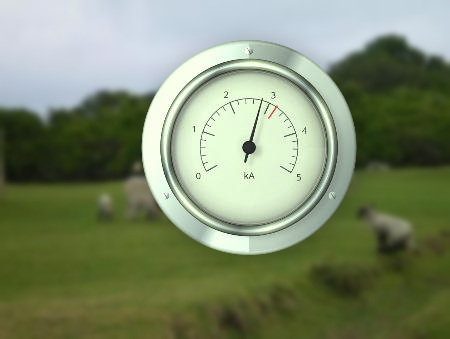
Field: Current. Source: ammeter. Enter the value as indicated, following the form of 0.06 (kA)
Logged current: 2.8 (kA)
